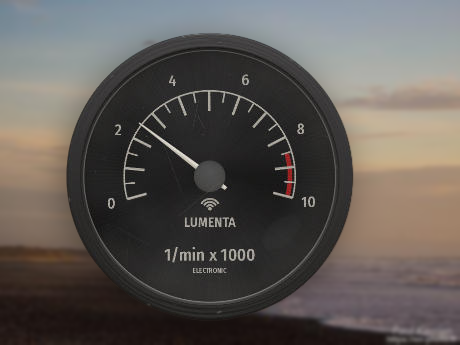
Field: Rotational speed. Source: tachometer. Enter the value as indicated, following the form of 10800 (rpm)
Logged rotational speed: 2500 (rpm)
